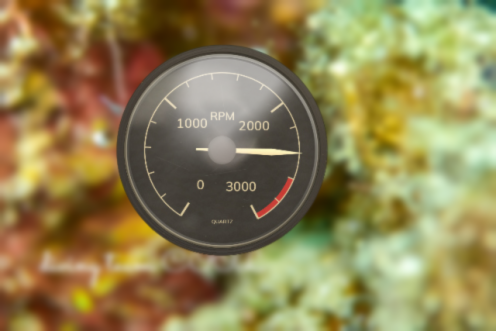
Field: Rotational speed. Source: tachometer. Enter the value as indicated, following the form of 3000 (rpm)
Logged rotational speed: 2400 (rpm)
